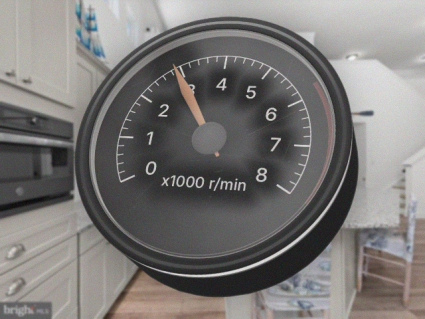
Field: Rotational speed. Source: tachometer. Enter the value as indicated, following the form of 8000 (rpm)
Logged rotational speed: 2900 (rpm)
